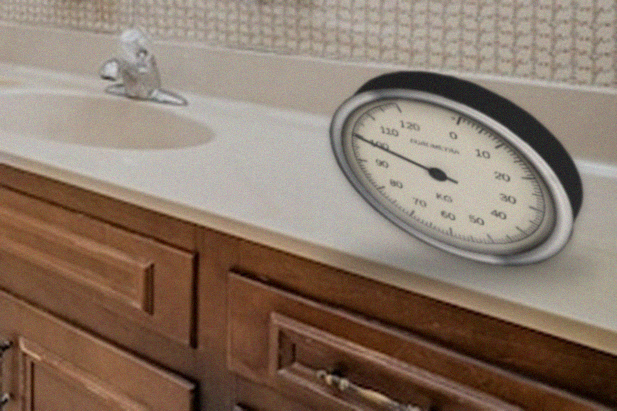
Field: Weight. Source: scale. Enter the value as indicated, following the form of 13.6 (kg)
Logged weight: 100 (kg)
